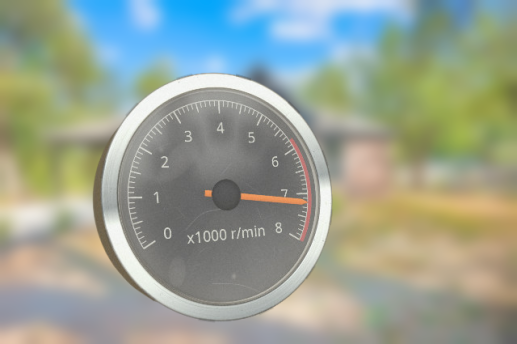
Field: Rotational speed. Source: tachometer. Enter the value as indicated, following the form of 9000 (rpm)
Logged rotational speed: 7200 (rpm)
